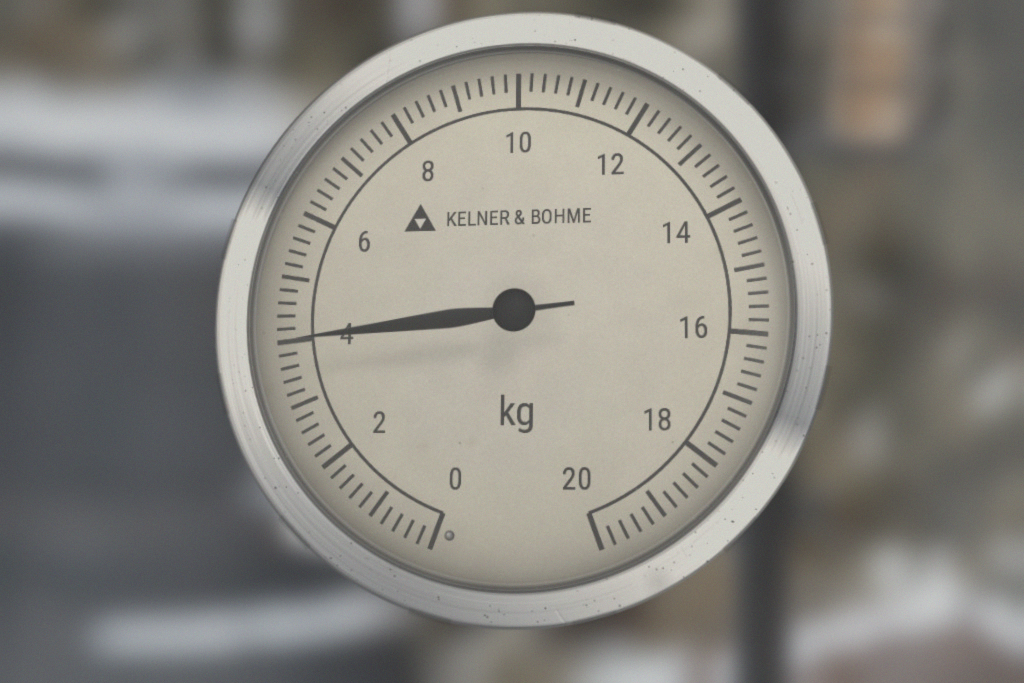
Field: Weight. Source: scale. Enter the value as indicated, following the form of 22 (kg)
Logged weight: 4 (kg)
